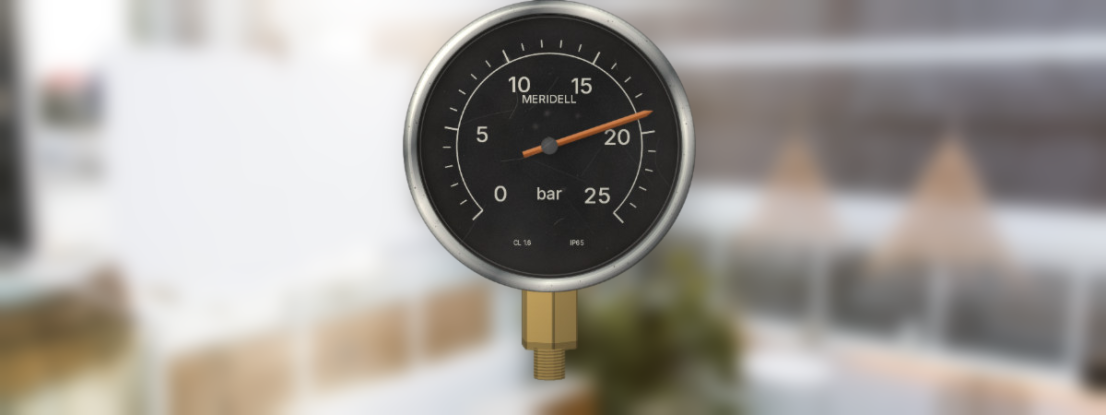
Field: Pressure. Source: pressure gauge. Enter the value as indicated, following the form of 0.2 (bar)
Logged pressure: 19 (bar)
